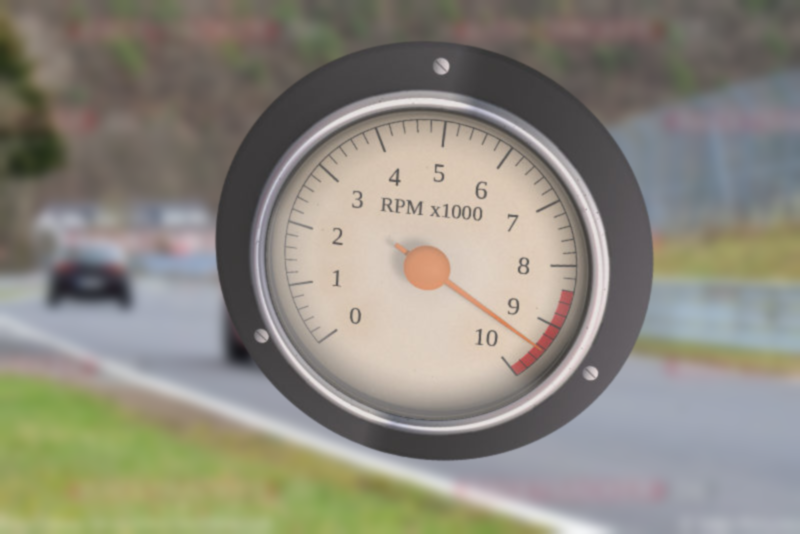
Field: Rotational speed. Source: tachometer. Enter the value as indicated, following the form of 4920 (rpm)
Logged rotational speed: 9400 (rpm)
